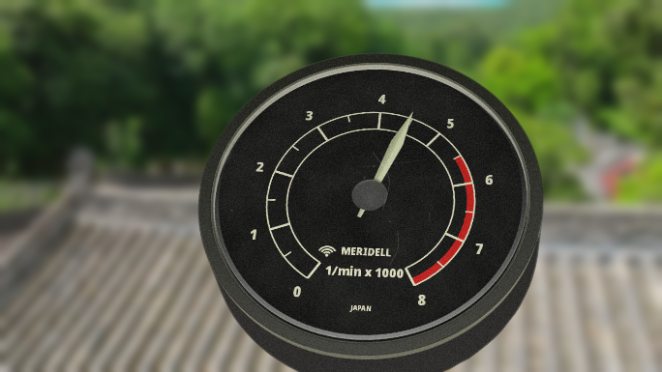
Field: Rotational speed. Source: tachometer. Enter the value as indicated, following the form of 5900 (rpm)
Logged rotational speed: 4500 (rpm)
